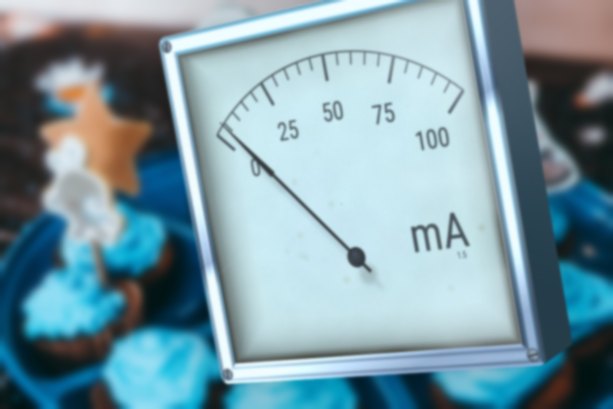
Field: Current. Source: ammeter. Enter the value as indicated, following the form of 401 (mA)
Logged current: 5 (mA)
